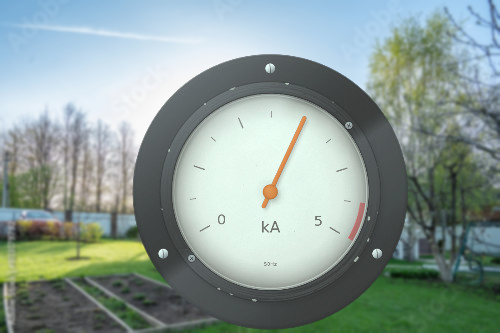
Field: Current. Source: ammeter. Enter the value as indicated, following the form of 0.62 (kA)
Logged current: 3 (kA)
